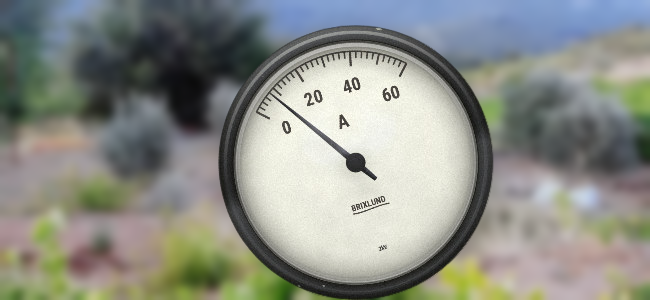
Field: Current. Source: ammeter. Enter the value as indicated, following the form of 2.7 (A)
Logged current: 8 (A)
